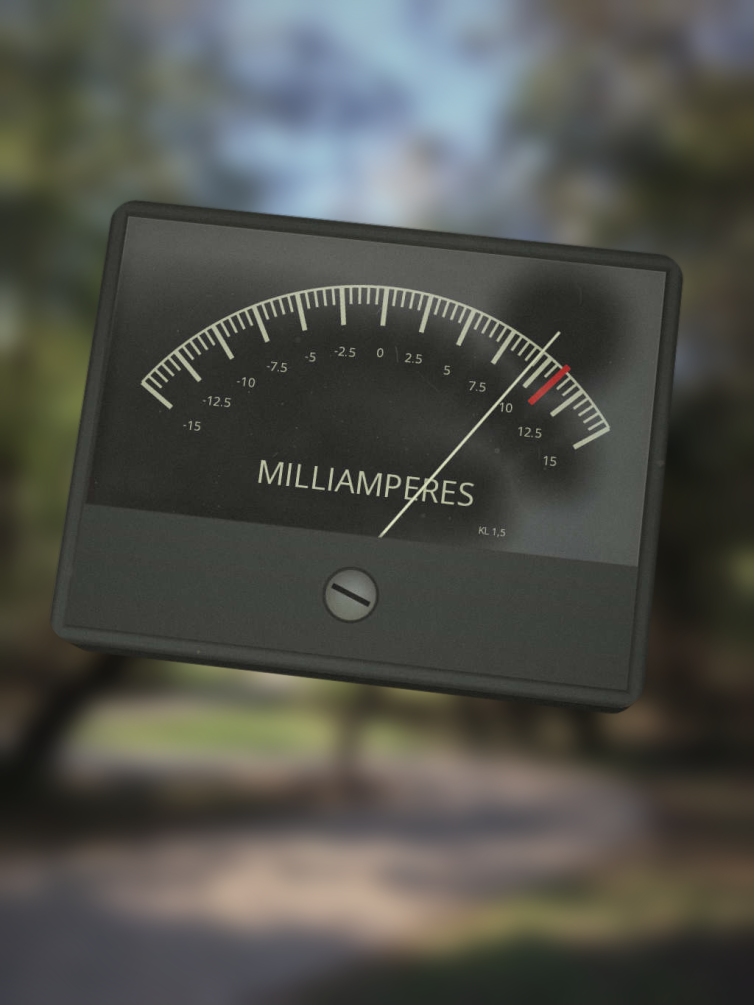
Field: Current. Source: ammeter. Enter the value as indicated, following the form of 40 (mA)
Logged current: 9.5 (mA)
